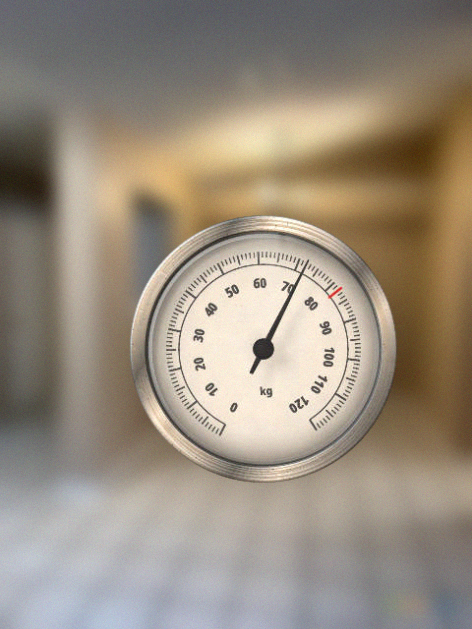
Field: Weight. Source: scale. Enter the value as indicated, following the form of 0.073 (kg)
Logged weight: 72 (kg)
